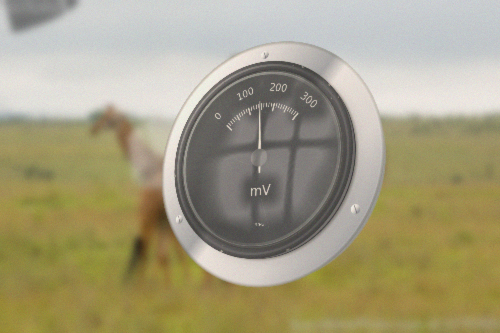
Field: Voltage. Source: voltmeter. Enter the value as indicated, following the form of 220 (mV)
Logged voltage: 150 (mV)
